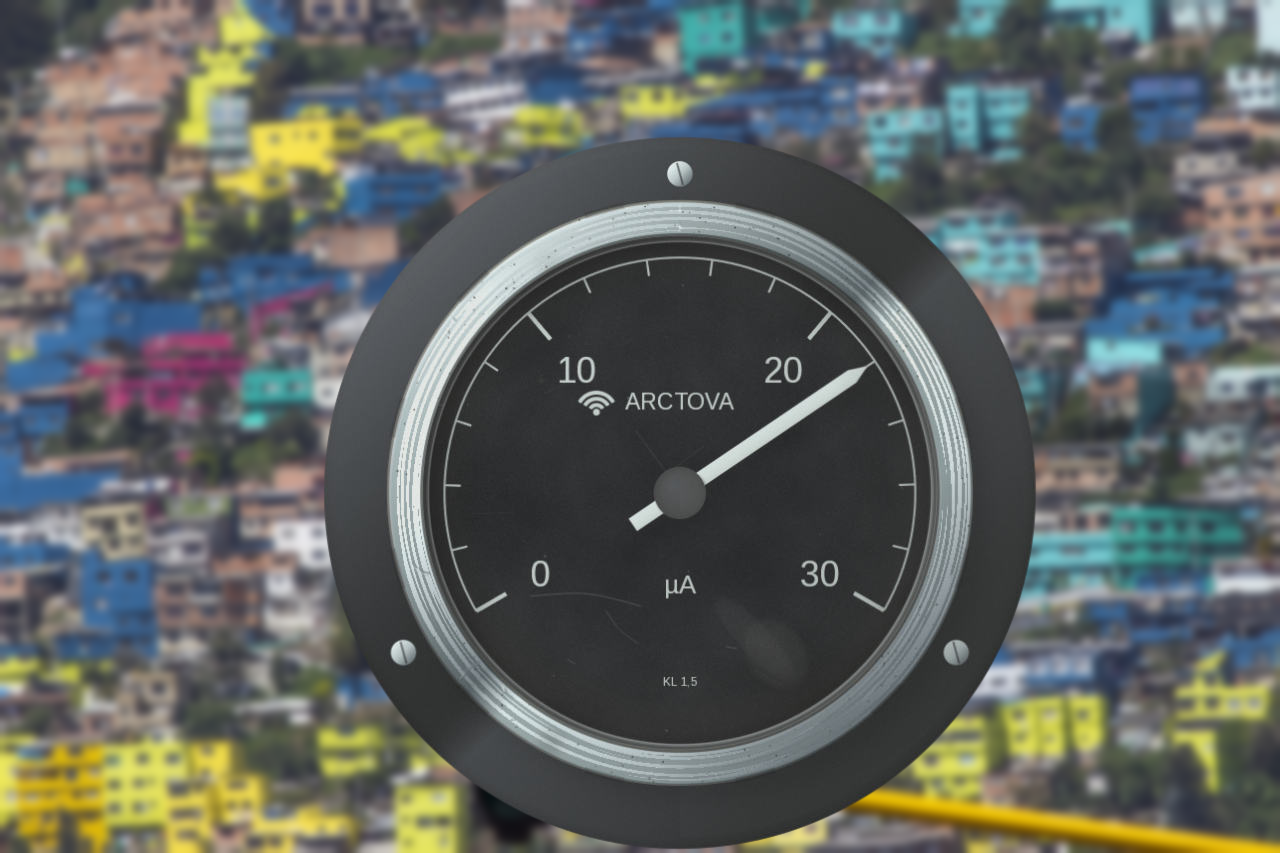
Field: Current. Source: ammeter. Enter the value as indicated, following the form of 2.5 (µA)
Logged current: 22 (µA)
